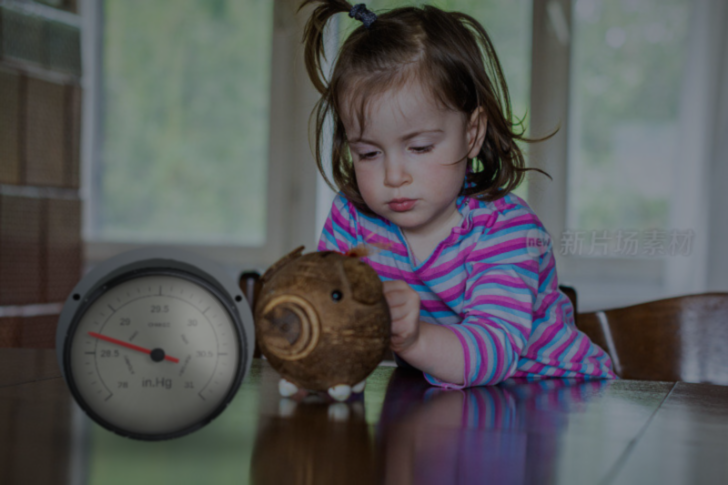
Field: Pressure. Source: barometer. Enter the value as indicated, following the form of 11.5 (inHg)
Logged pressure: 28.7 (inHg)
